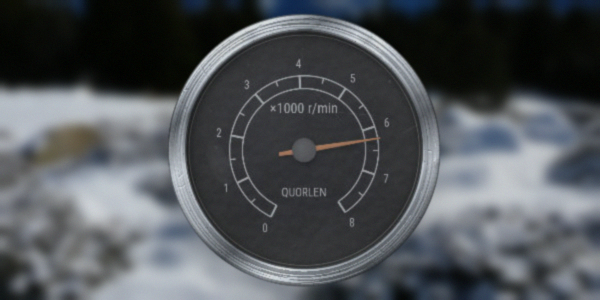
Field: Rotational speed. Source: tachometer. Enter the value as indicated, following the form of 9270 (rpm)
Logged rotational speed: 6250 (rpm)
